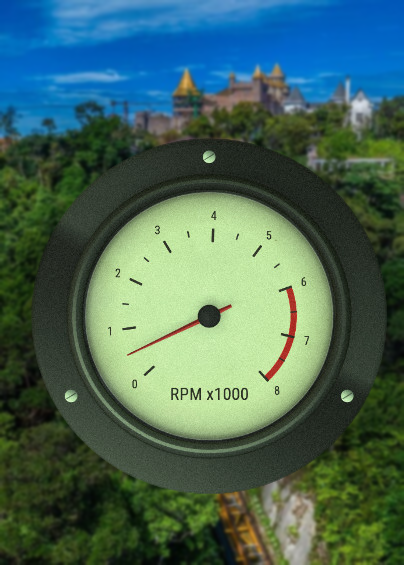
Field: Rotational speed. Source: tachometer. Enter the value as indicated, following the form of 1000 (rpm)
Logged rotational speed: 500 (rpm)
